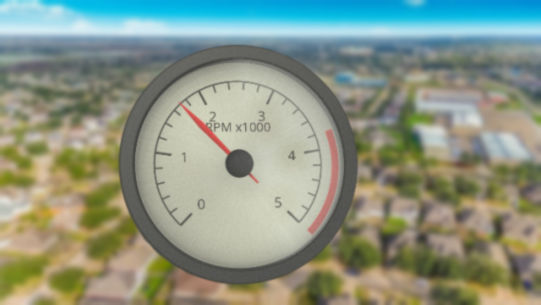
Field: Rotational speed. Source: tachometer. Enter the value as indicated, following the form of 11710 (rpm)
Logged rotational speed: 1700 (rpm)
